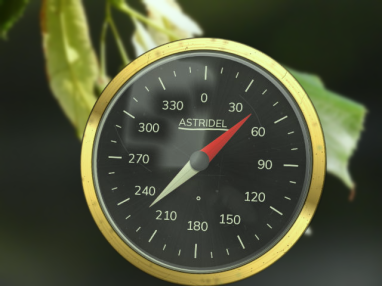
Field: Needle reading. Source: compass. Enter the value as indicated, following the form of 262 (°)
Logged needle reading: 45 (°)
